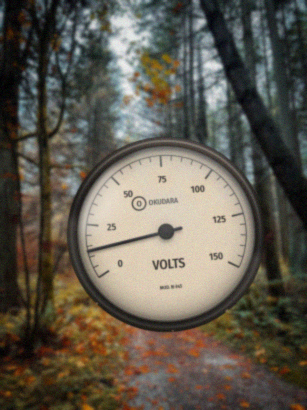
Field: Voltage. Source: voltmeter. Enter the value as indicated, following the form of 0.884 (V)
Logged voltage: 12.5 (V)
